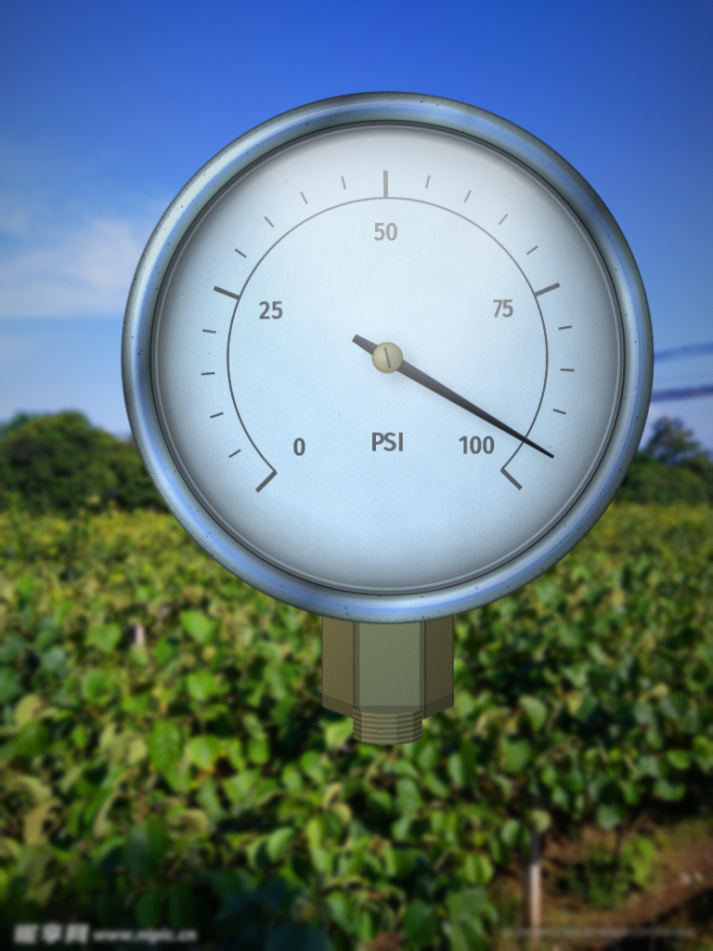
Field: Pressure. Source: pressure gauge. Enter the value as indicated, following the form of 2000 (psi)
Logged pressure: 95 (psi)
